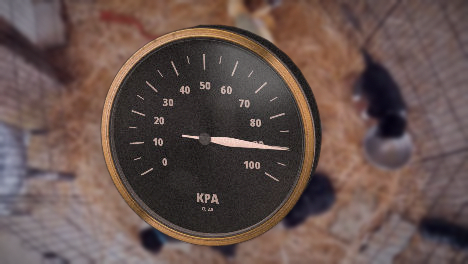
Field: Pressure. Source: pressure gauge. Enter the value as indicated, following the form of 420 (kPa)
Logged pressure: 90 (kPa)
